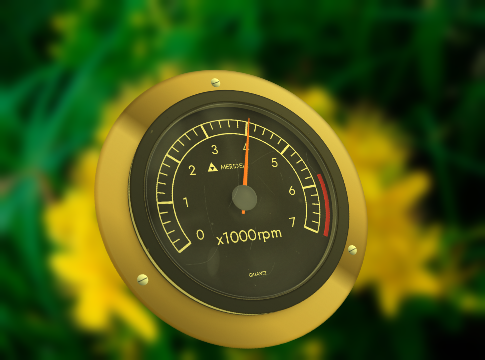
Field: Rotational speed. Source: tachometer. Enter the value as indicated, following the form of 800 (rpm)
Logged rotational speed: 4000 (rpm)
